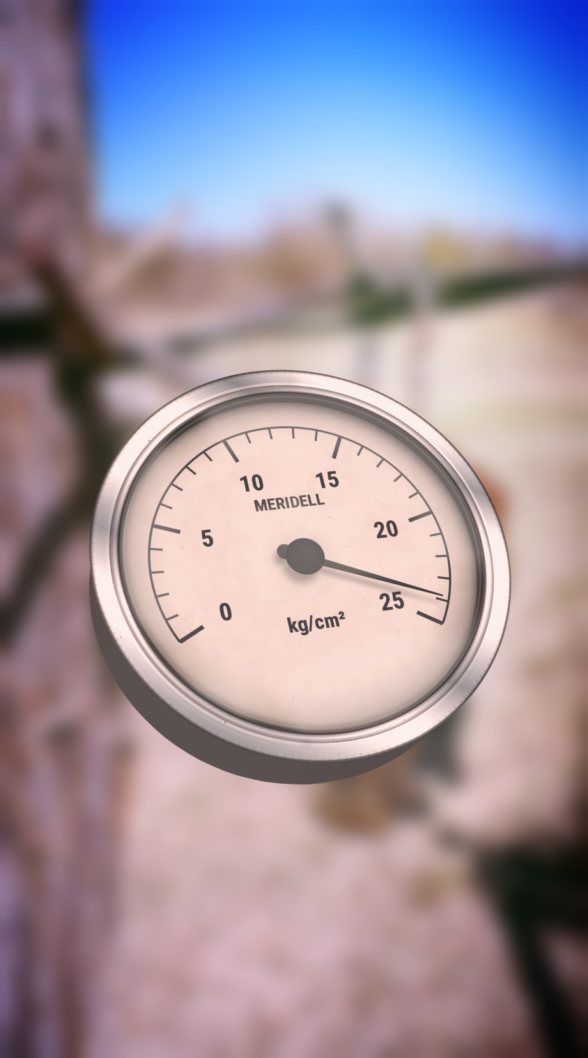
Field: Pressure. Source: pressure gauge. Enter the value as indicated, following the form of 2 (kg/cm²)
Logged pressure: 24 (kg/cm²)
